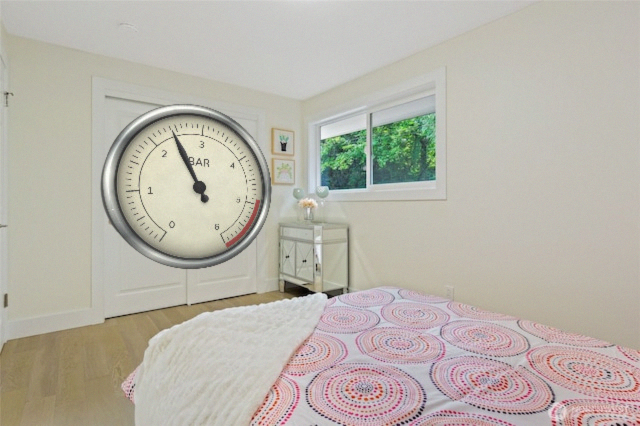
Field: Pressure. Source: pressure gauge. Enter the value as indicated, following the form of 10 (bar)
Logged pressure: 2.4 (bar)
